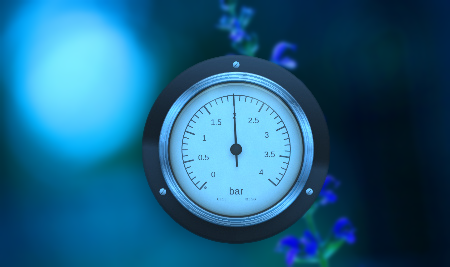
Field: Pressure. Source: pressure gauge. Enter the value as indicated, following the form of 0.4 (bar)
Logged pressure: 2 (bar)
